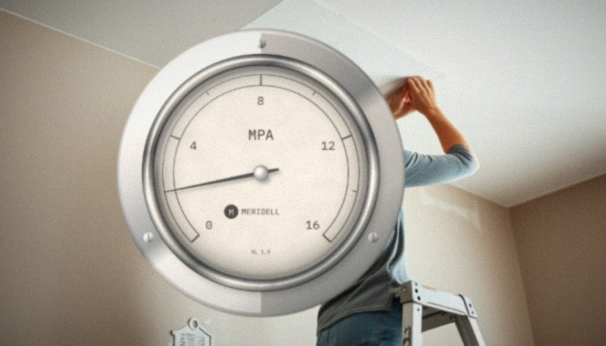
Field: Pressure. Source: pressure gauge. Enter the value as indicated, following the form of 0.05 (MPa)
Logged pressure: 2 (MPa)
